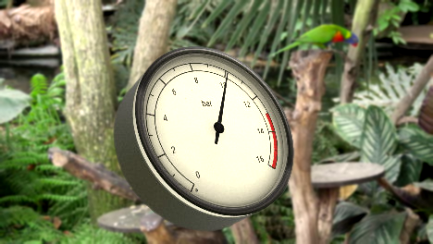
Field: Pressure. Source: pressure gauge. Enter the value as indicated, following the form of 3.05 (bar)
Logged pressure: 10 (bar)
